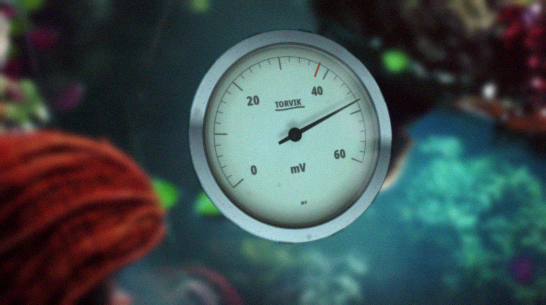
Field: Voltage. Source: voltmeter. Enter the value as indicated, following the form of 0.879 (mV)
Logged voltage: 48 (mV)
